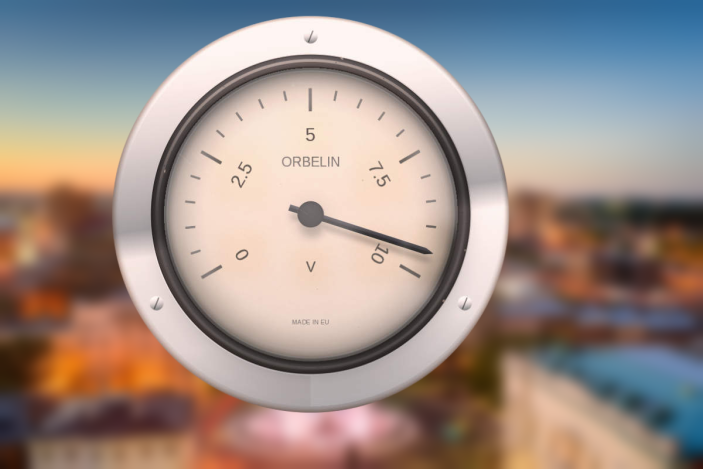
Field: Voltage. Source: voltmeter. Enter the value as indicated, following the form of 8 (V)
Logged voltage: 9.5 (V)
